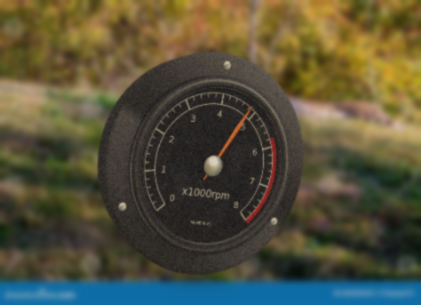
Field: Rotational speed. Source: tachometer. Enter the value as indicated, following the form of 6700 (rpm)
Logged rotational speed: 4800 (rpm)
